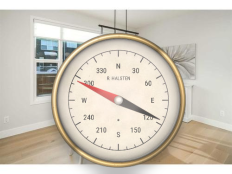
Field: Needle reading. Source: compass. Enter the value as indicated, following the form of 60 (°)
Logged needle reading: 295 (°)
